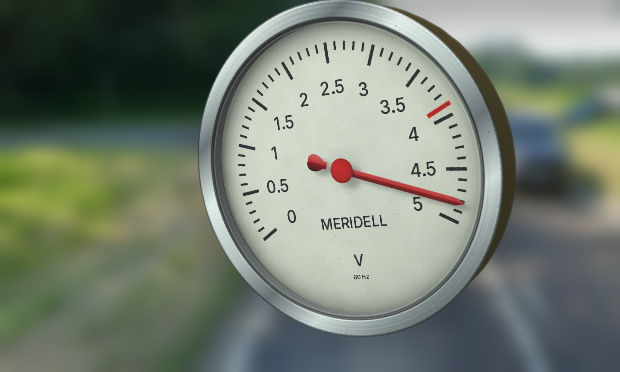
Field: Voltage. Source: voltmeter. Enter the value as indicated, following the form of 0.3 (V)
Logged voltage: 4.8 (V)
